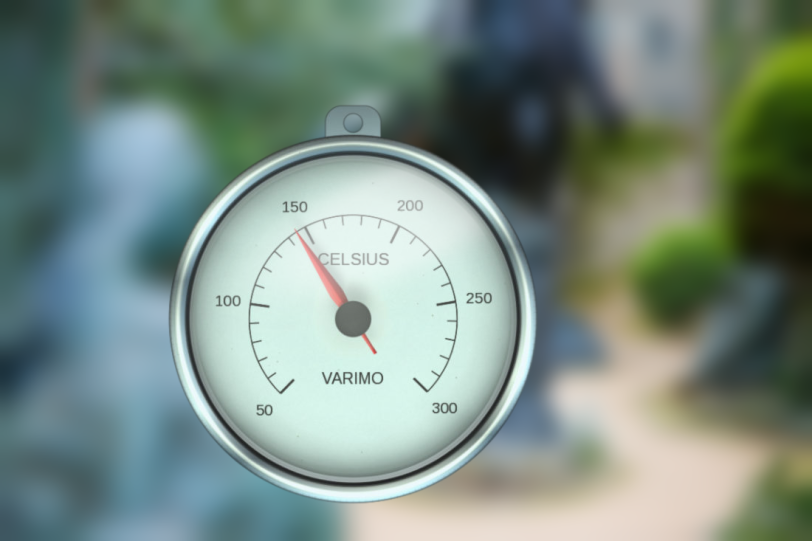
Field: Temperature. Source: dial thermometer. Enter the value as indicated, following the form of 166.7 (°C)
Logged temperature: 145 (°C)
